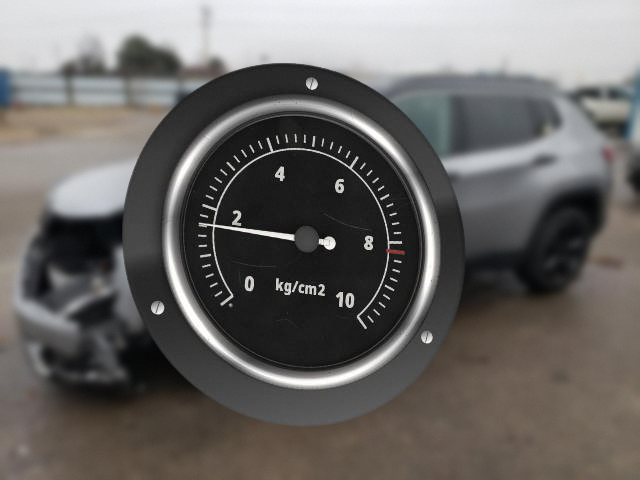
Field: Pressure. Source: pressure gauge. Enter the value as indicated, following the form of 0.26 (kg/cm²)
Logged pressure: 1.6 (kg/cm²)
